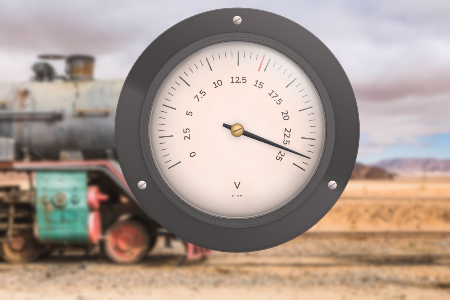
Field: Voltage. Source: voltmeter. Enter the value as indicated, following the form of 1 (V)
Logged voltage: 24 (V)
